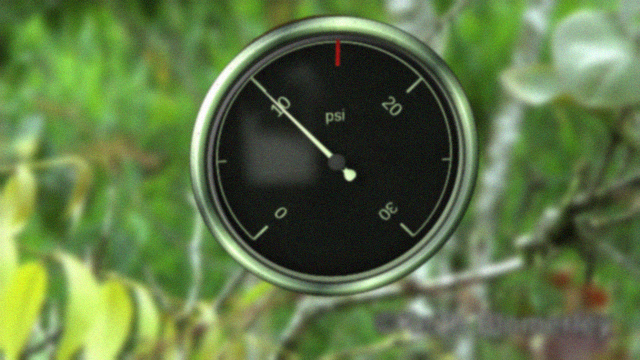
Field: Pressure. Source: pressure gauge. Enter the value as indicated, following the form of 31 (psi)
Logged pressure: 10 (psi)
